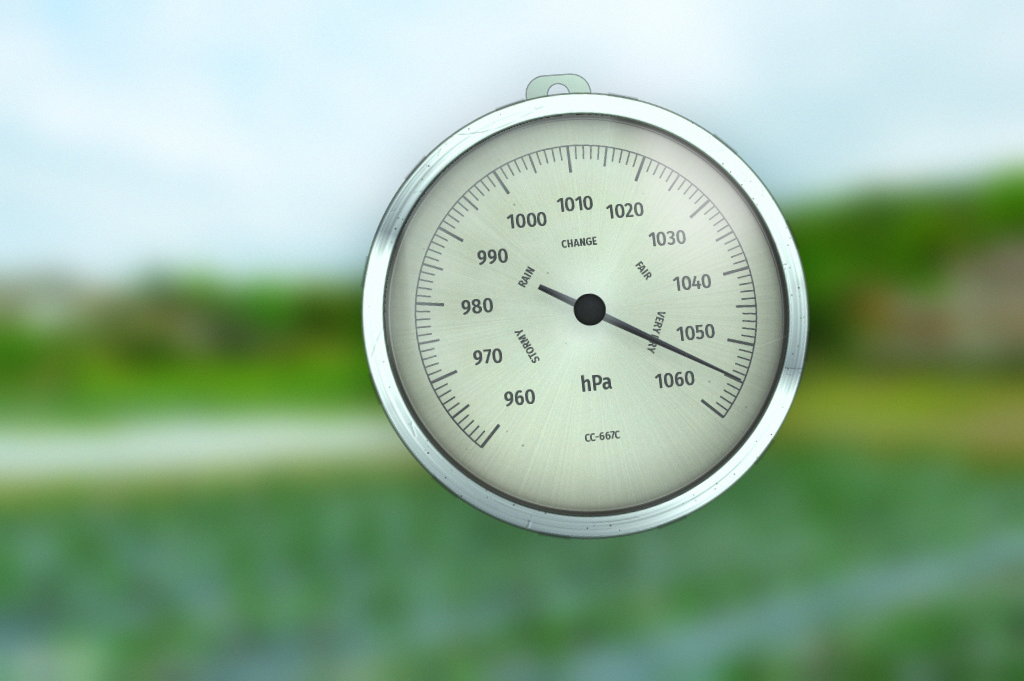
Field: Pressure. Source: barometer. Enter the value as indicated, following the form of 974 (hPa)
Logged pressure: 1055 (hPa)
